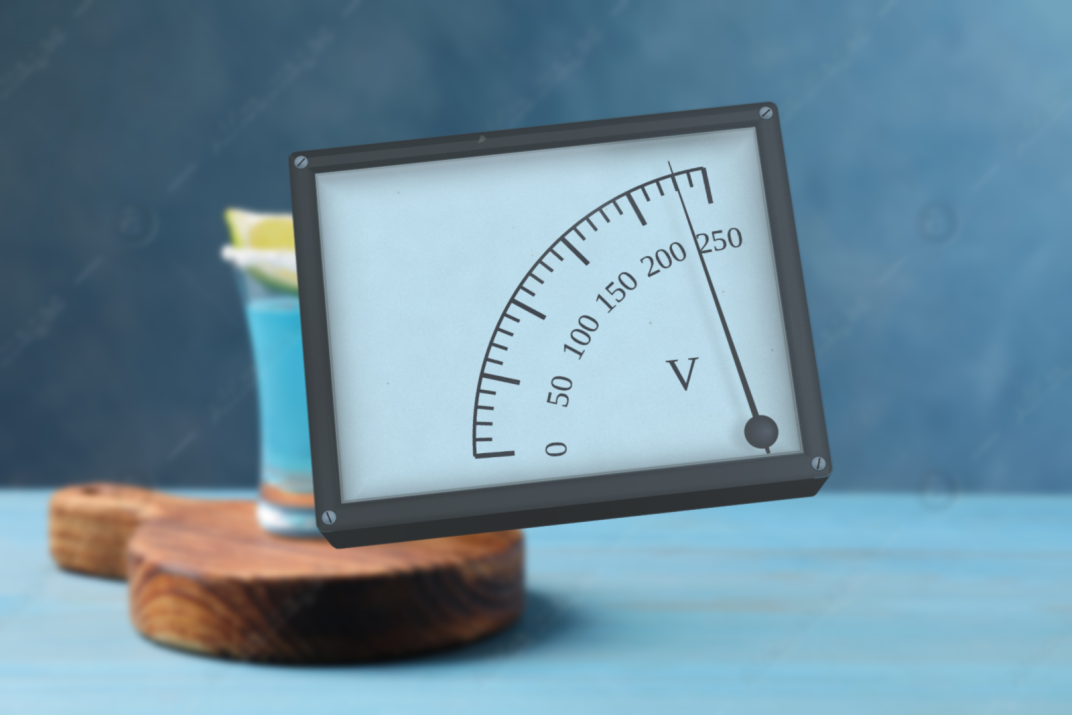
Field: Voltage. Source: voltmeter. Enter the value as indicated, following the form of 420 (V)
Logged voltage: 230 (V)
